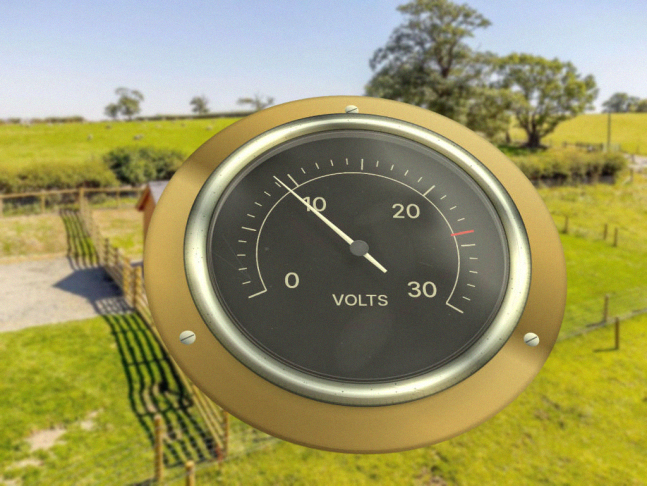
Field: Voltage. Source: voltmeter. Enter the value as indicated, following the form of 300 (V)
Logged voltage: 9 (V)
